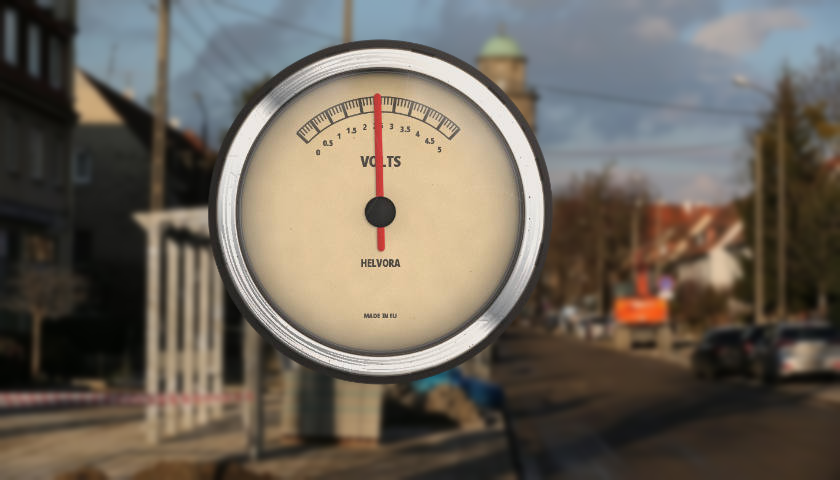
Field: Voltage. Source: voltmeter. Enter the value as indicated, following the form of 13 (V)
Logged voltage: 2.5 (V)
